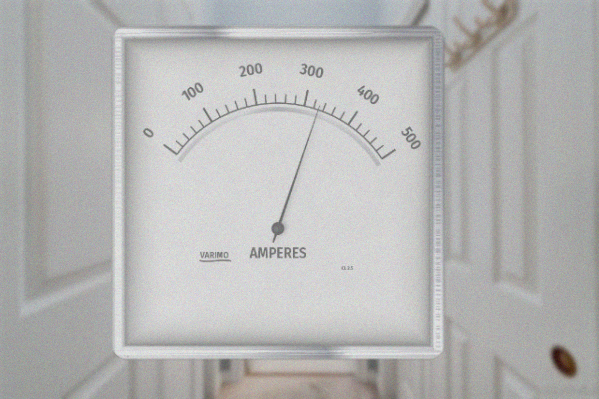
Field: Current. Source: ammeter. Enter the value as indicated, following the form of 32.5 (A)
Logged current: 330 (A)
